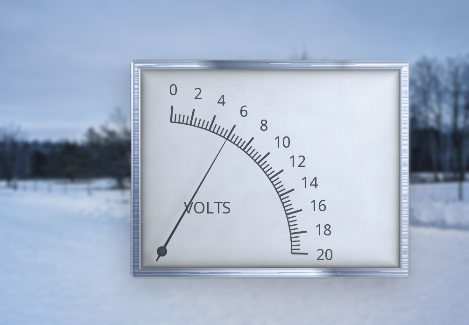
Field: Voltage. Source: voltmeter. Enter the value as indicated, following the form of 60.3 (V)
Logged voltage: 6 (V)
